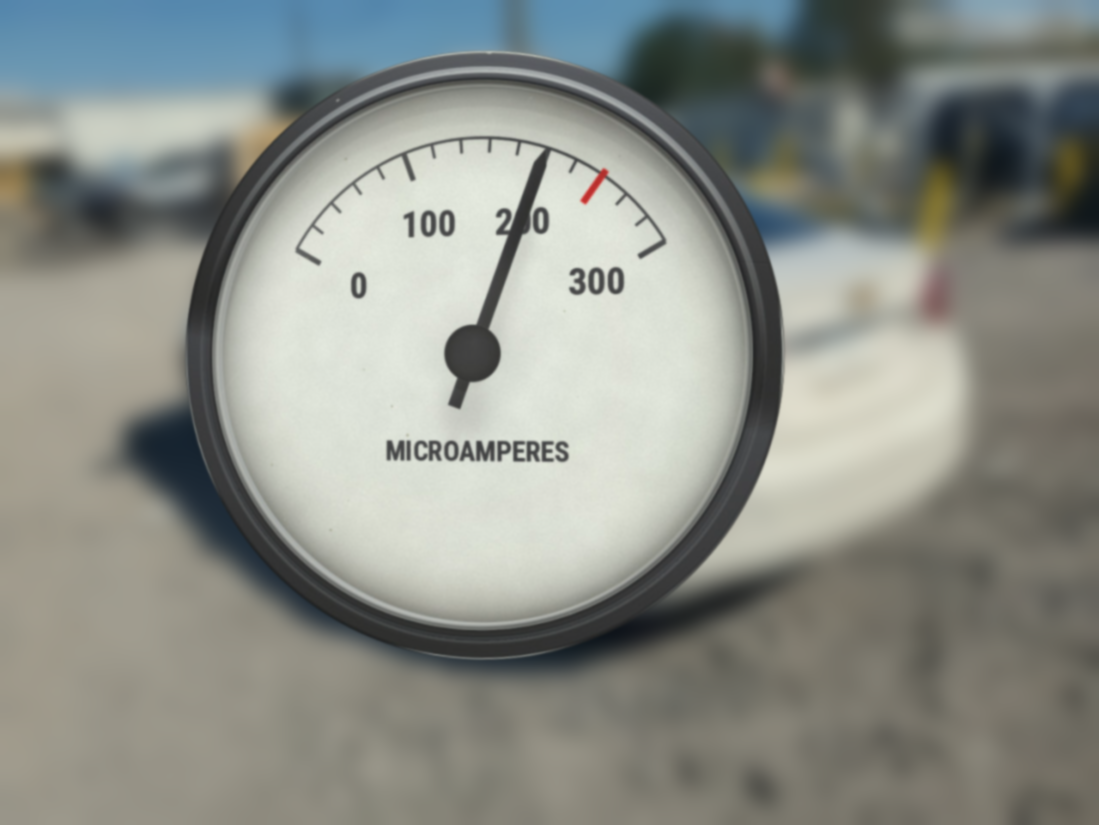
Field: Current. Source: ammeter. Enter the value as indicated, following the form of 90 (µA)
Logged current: 200 (µA)
